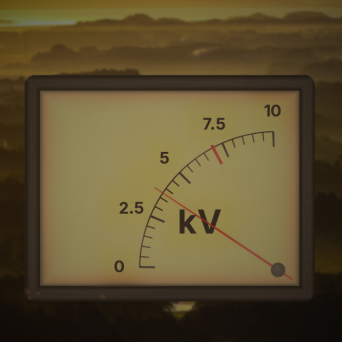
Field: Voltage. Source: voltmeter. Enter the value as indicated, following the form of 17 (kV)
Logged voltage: 3.75 (kV)
